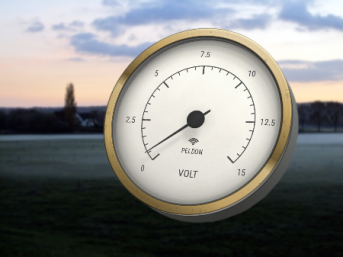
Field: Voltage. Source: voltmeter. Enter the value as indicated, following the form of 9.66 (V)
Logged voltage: 0.5 (V)
